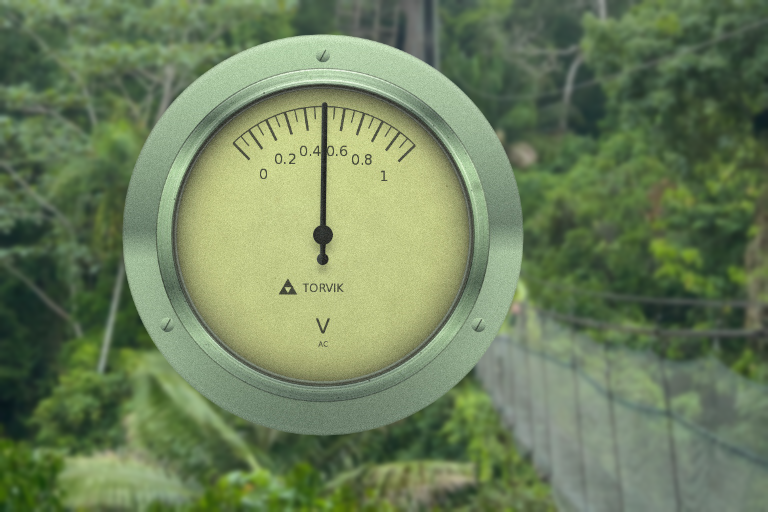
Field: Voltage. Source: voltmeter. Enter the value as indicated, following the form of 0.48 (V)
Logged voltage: 0.5 (V)
